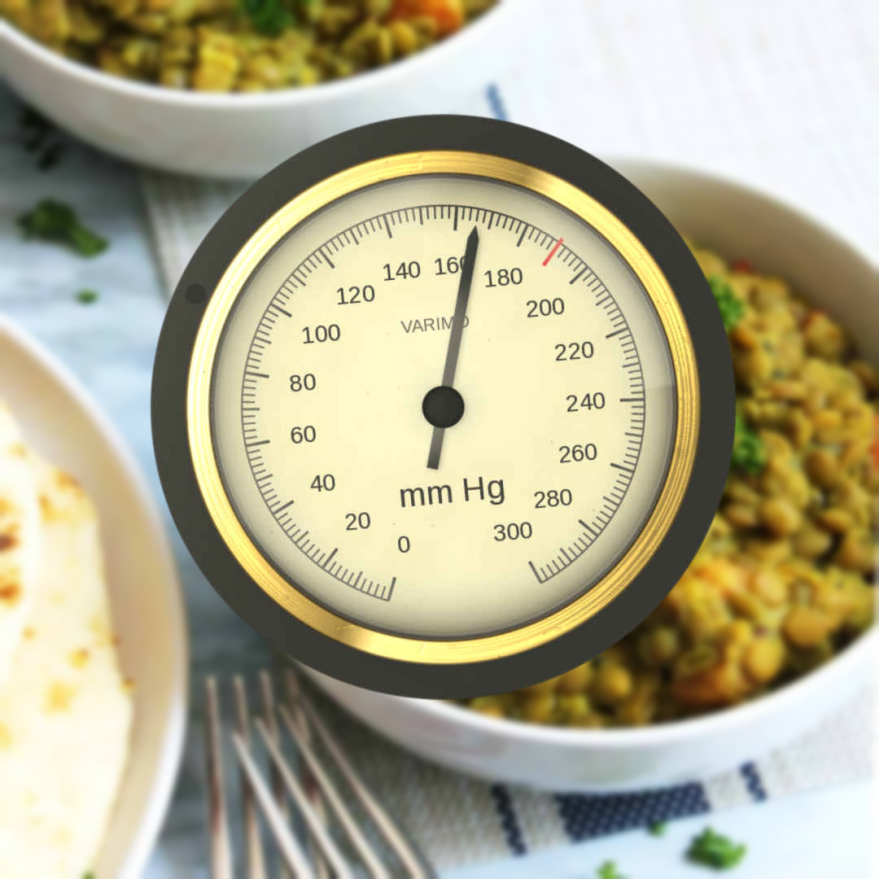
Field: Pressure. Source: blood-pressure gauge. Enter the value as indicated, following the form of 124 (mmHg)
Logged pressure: 166 (mmHg)
